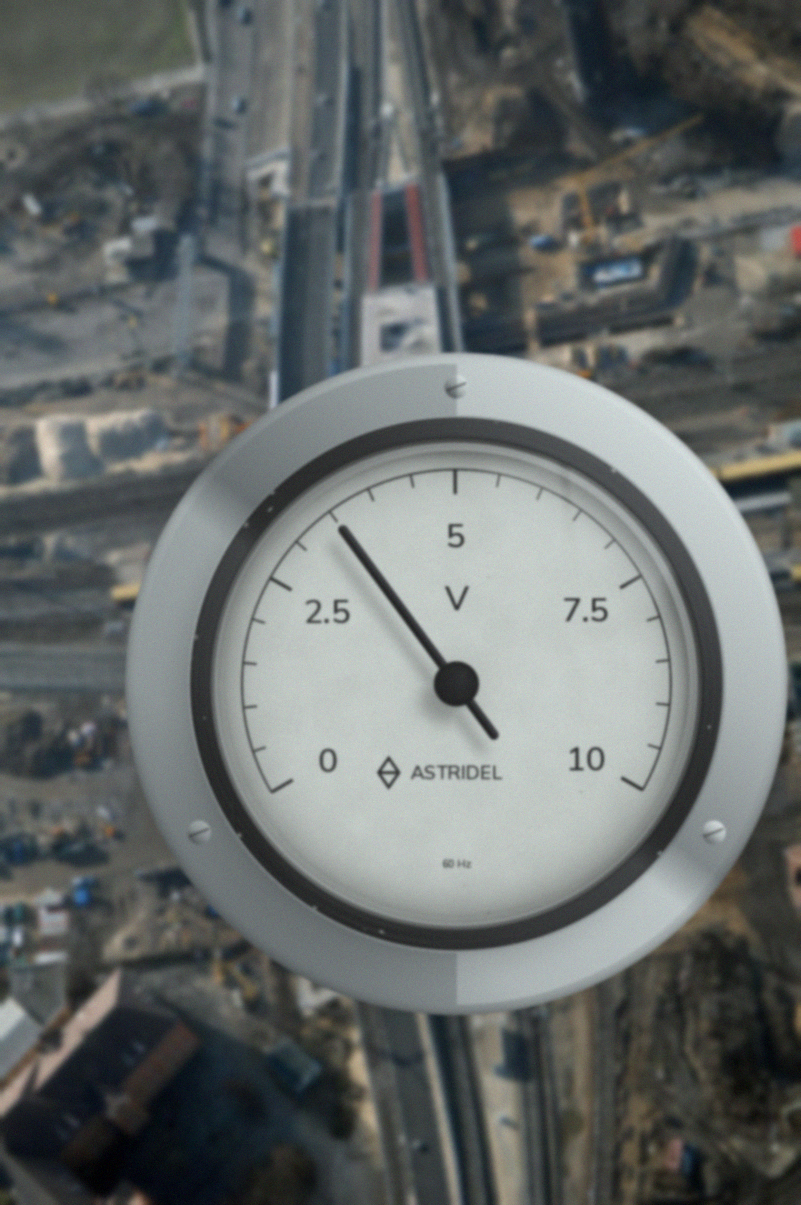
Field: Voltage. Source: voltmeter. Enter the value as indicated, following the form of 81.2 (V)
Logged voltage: 3.5 (V)
